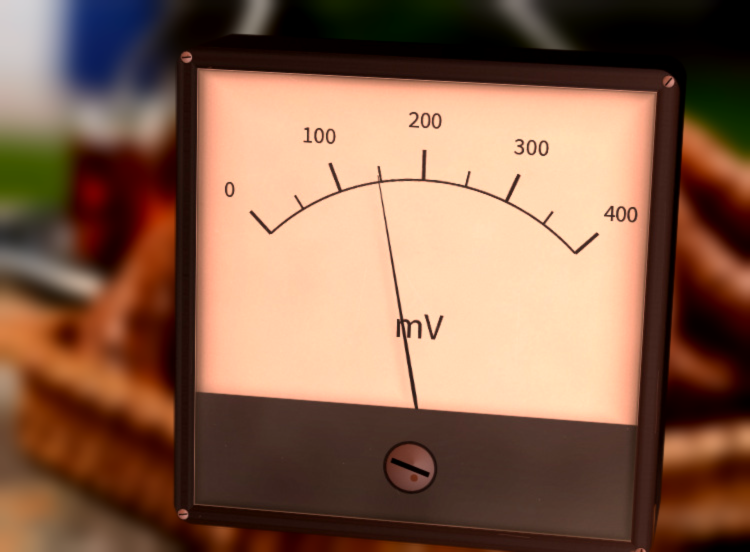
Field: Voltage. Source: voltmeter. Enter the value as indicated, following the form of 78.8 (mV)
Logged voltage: 150 (mV)
